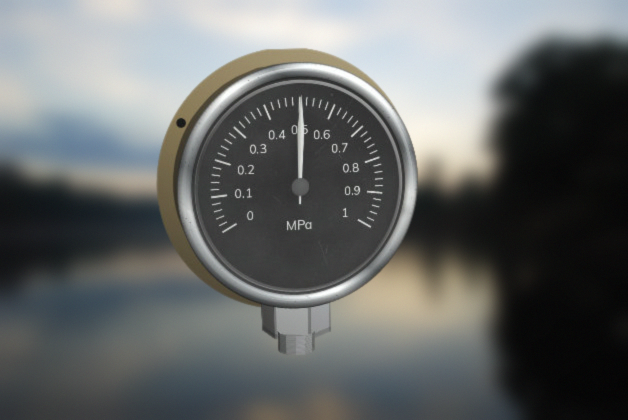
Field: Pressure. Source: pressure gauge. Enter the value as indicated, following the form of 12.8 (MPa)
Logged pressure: 0.5 (MPa)
